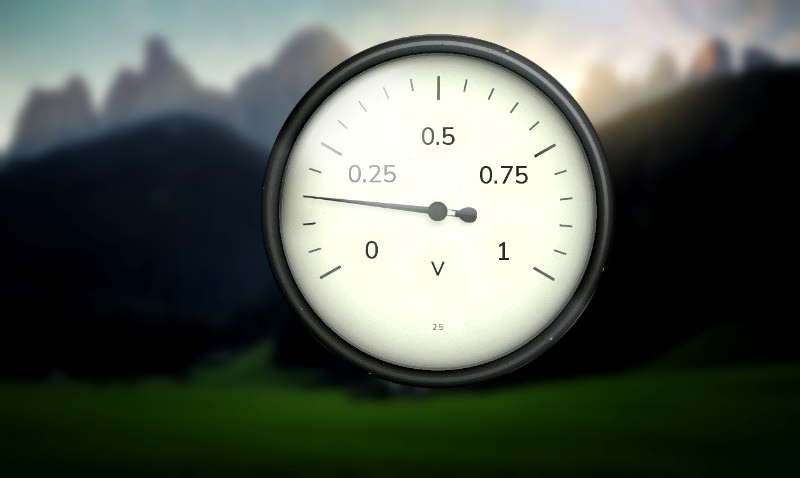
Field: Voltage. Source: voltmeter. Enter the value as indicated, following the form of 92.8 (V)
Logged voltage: 0.15 (V)
